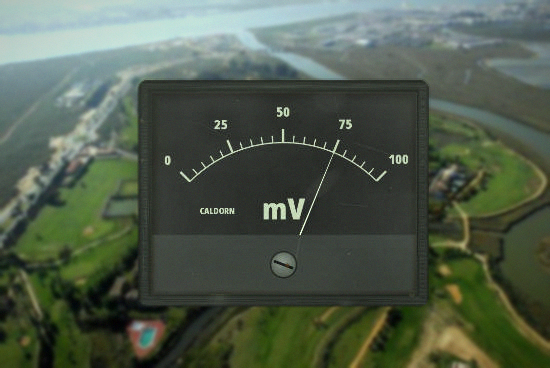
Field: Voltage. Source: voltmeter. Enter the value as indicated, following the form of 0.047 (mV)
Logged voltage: 75 (mV)
